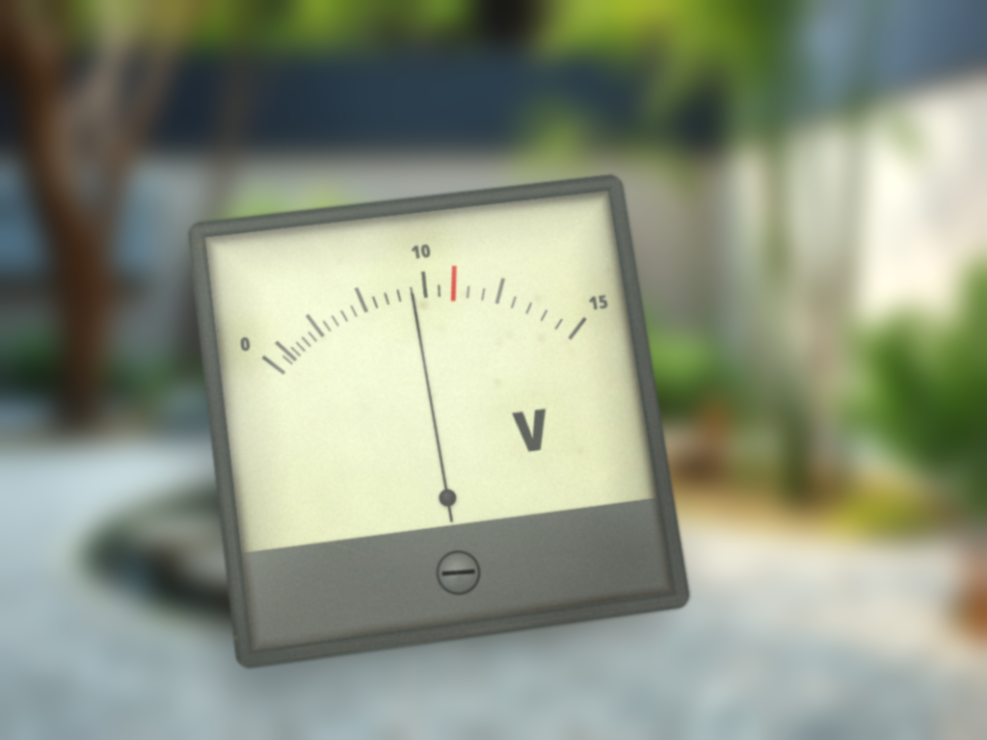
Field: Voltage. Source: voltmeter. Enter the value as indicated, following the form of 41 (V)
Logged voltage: 9.5 (V)
